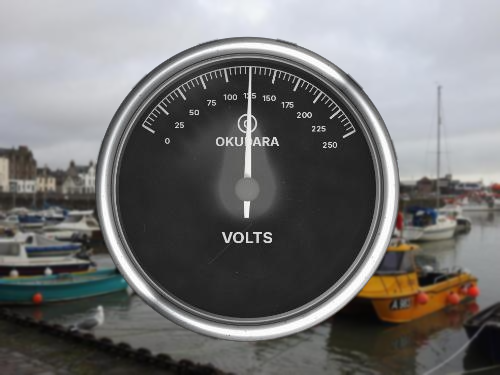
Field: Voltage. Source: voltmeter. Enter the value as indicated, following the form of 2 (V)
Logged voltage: 125 (V)
